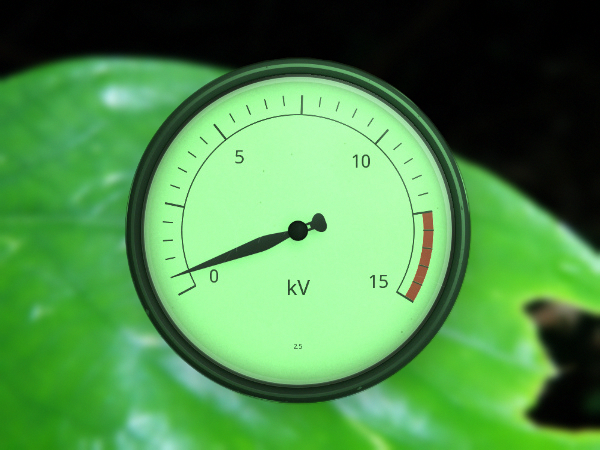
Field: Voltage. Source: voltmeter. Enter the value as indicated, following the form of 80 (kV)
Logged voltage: 0.5 (kV)
